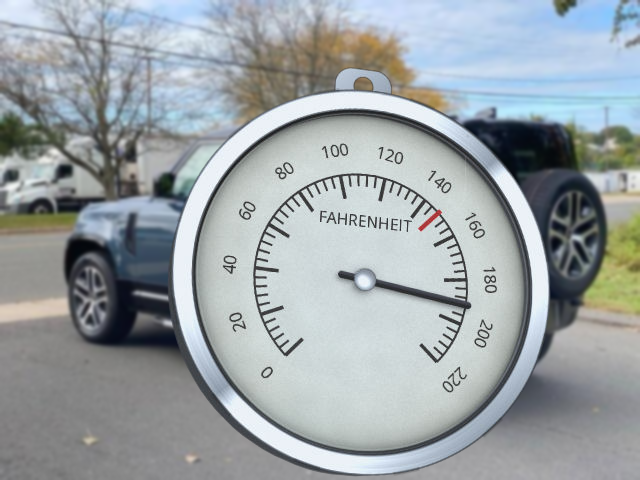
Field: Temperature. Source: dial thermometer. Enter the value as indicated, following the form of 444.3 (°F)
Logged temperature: 192 (°F)
